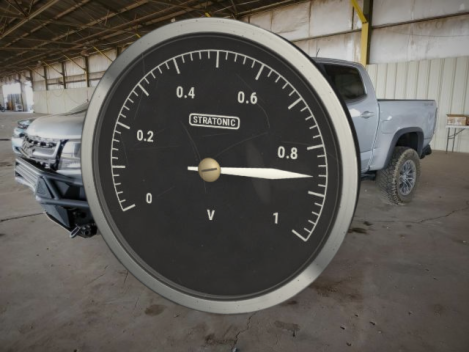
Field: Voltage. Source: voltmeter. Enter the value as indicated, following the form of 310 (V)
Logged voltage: 0.86 (V)
